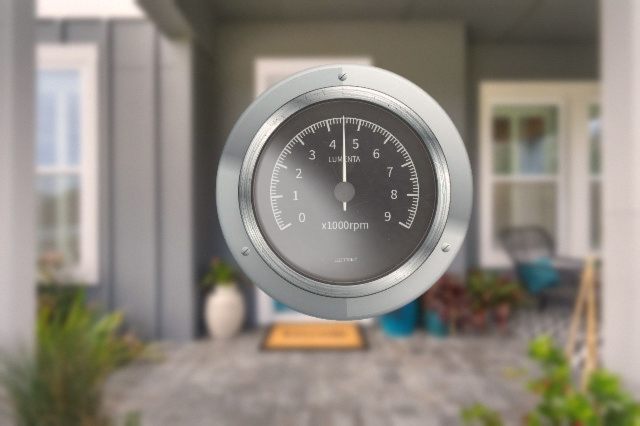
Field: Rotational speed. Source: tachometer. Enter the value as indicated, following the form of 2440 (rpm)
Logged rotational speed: 4500 (rpm)
